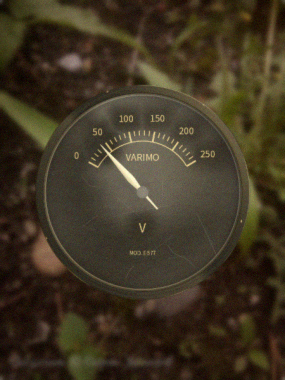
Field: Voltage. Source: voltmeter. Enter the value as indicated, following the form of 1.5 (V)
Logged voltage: 40 (V)
